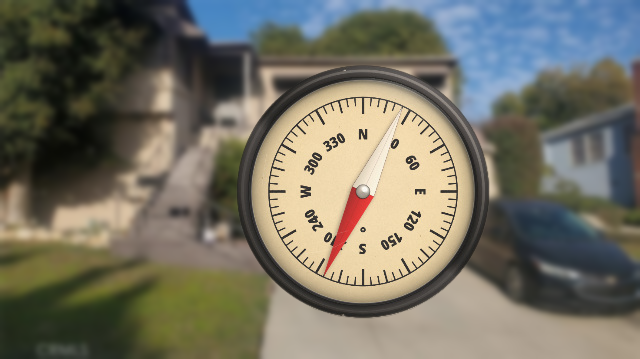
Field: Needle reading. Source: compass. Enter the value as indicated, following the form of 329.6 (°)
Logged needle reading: 205 (°)
